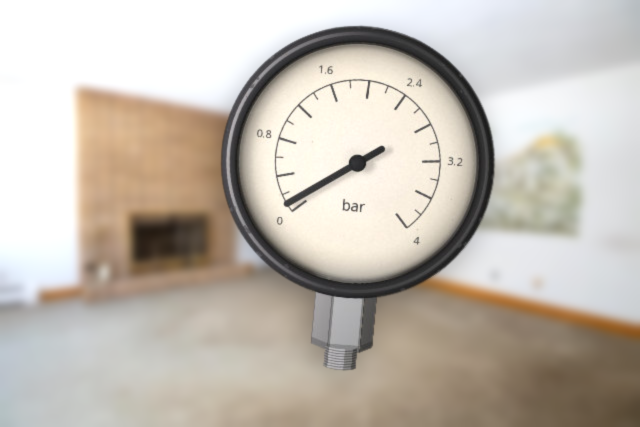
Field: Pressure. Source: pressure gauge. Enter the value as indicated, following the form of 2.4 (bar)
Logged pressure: 0.1 (bar)
